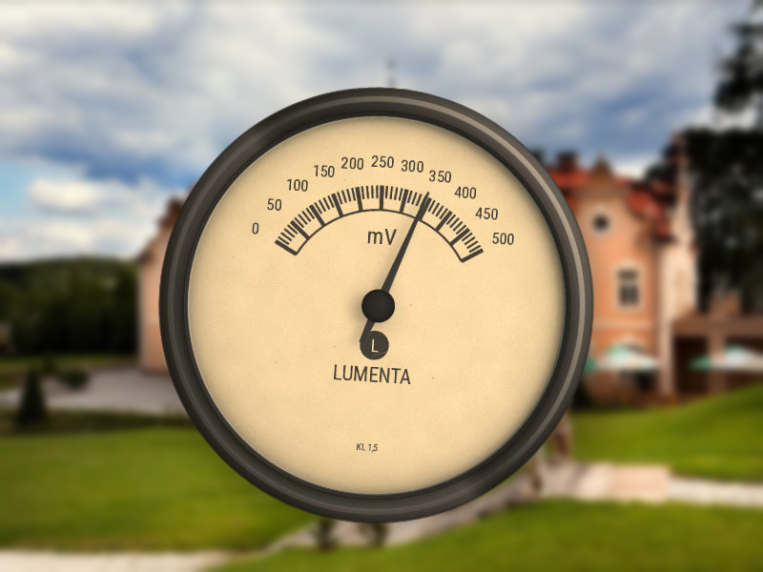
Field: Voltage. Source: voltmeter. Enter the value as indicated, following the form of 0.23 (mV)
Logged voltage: 340 (mV)
